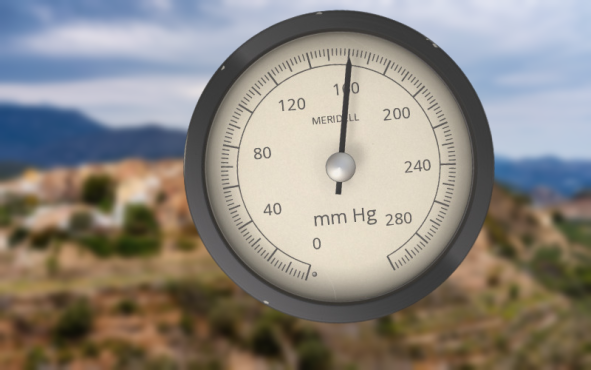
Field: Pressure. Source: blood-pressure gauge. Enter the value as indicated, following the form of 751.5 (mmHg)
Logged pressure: 160 (mmHg)
